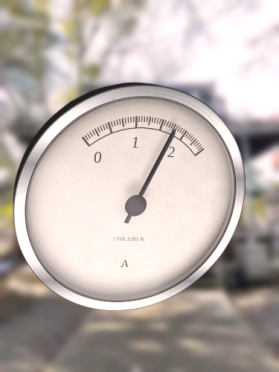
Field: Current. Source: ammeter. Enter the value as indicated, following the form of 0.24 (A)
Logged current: 1.75 (A)
